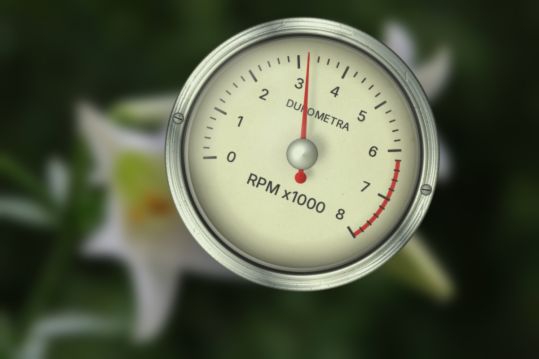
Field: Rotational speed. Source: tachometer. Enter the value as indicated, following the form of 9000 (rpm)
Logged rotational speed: 3200 (rpm)
